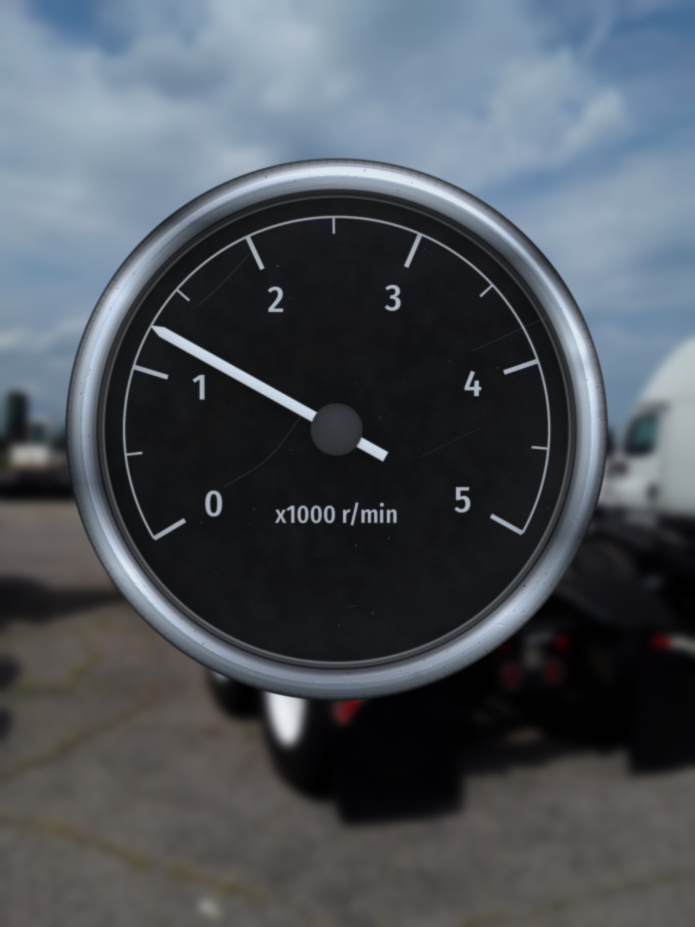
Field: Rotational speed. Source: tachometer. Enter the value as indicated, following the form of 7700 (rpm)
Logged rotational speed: 1250 (rpm)
